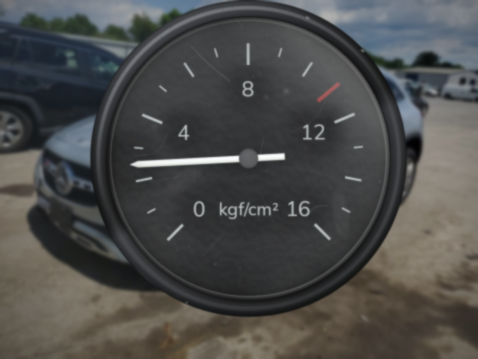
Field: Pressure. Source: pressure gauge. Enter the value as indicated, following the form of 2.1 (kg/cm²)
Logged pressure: 2.5 (kg/cm²)
